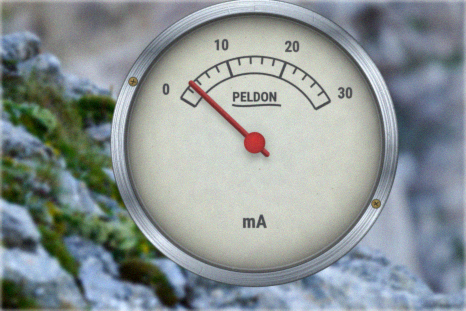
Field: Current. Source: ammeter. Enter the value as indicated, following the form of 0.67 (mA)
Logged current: 3 (mA)
